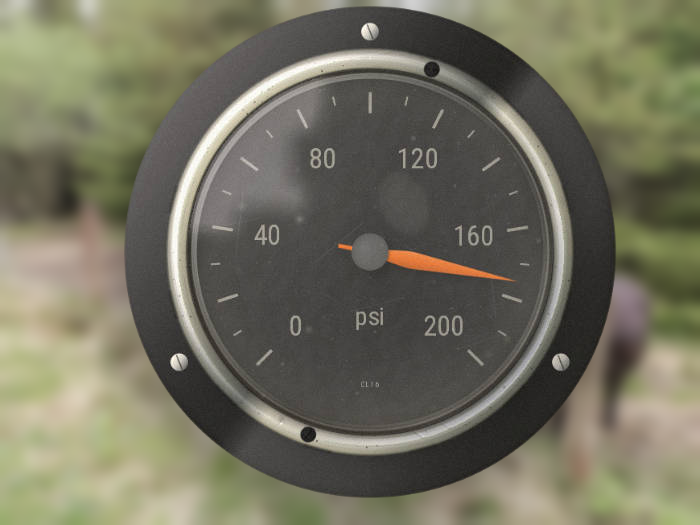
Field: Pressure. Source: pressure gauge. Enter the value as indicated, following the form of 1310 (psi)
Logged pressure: 175 (psi)
